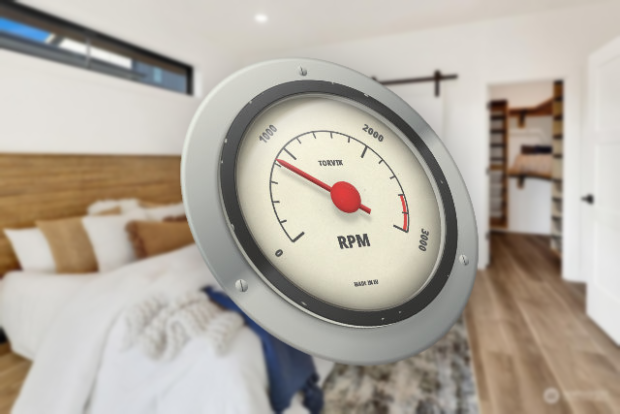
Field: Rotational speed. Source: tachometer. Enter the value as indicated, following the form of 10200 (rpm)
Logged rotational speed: 800 (rpm)
